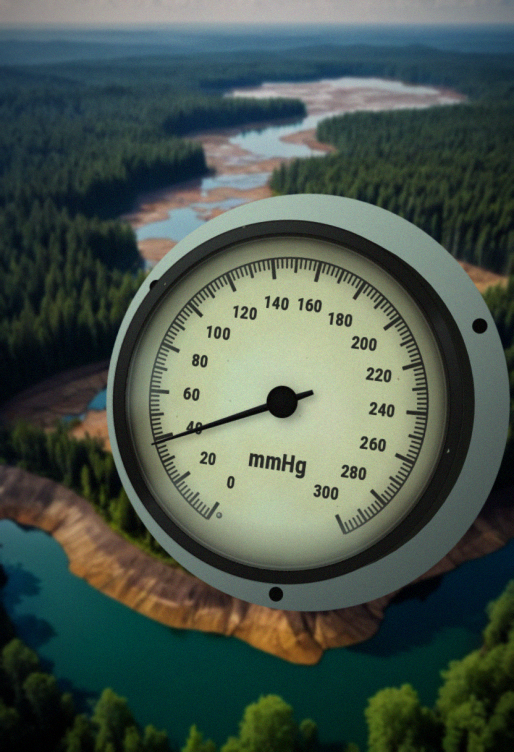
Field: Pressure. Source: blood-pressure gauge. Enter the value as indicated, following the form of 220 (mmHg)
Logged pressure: 38 (mmHg)
